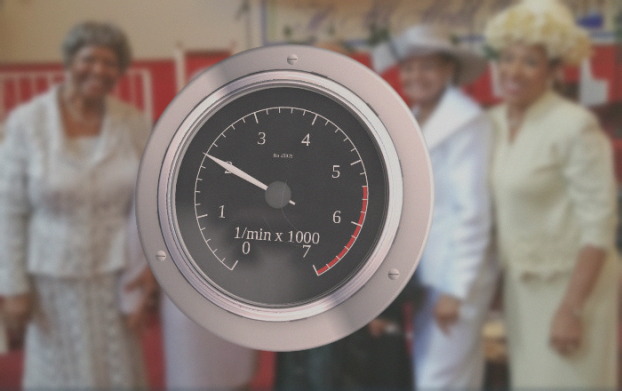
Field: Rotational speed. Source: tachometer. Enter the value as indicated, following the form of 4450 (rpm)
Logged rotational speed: 2000 (rpm)
